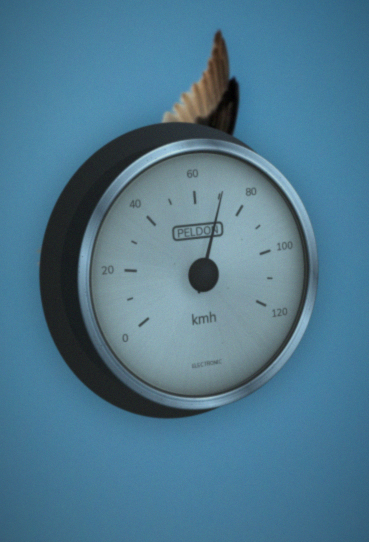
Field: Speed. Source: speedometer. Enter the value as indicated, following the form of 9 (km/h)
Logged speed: 70 (km/h)
